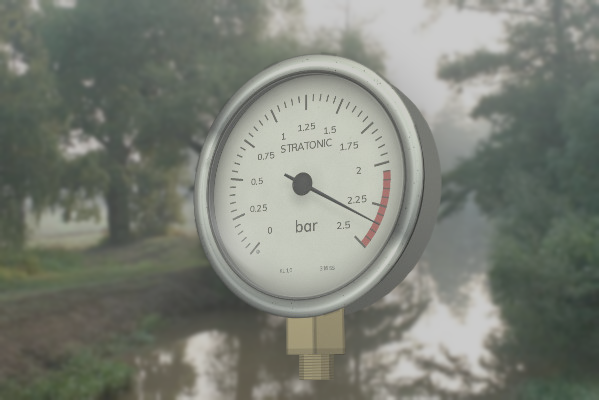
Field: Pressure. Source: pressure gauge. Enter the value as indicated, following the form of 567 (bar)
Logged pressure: 2.35 (bar)
